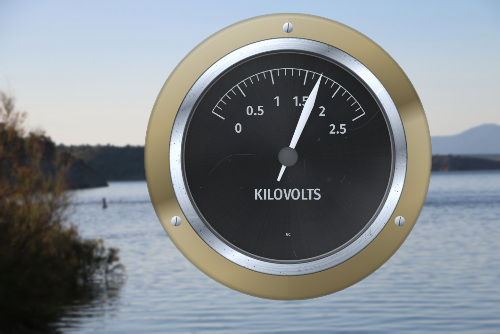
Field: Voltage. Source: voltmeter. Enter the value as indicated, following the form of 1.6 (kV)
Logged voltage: 1.7 (kV)
